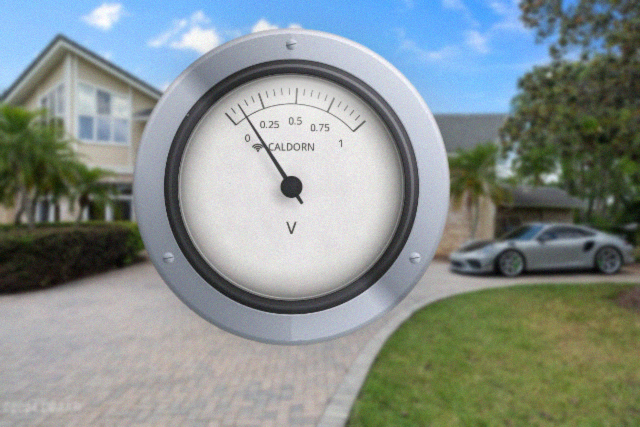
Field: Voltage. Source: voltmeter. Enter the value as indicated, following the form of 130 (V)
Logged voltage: 0.1 (V)
